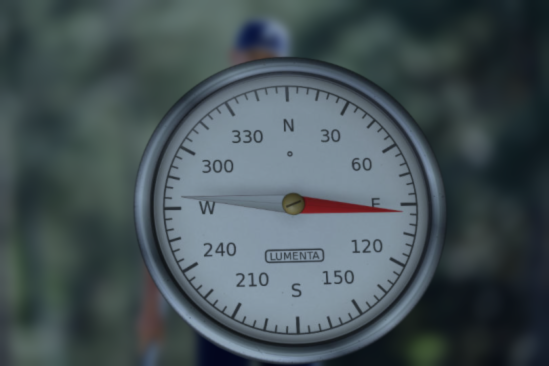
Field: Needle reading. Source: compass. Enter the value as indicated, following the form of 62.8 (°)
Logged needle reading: 95 (°)
